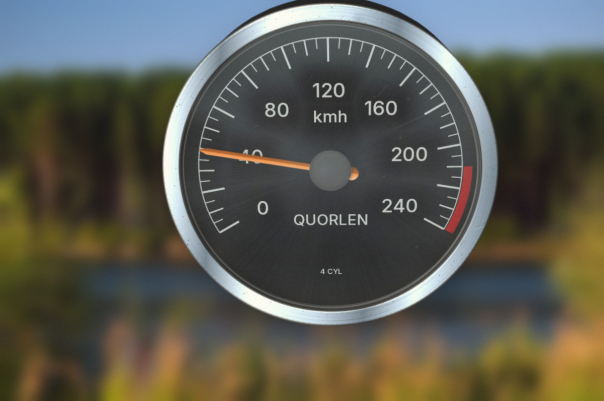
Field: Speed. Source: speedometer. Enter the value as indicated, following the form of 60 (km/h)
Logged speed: 40 (km/h)
